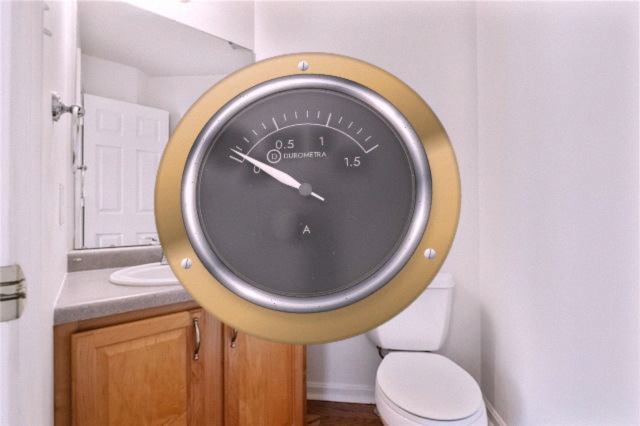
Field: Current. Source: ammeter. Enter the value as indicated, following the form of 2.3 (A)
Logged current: 0.05 (A)
